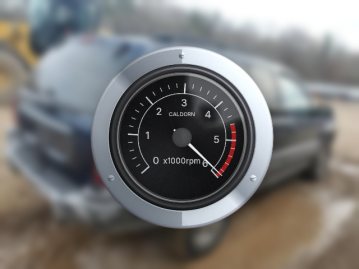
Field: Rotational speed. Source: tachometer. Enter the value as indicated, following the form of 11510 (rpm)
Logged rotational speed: 5900 (rpm)
